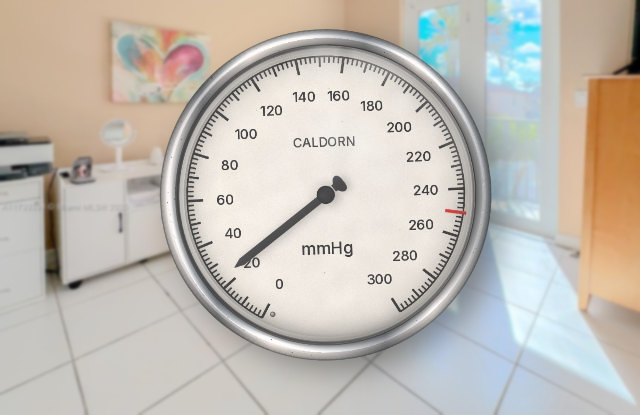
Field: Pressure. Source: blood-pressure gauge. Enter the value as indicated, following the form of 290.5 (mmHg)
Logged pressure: 24 (mmHg)
